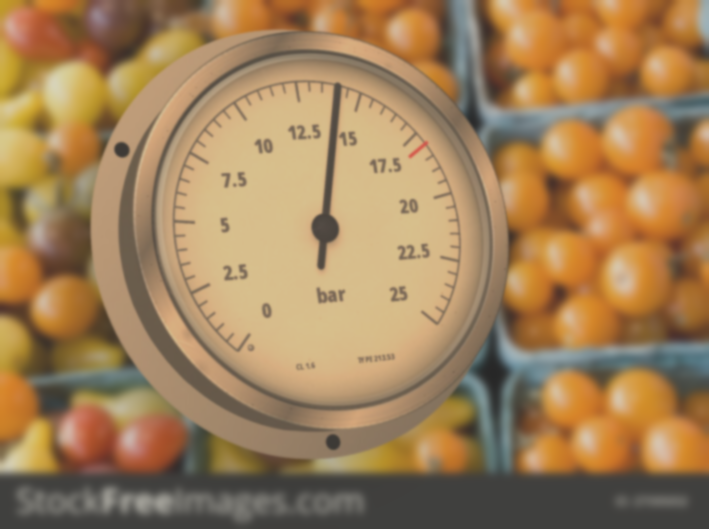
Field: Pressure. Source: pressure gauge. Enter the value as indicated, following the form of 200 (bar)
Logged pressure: 14 (bar)
